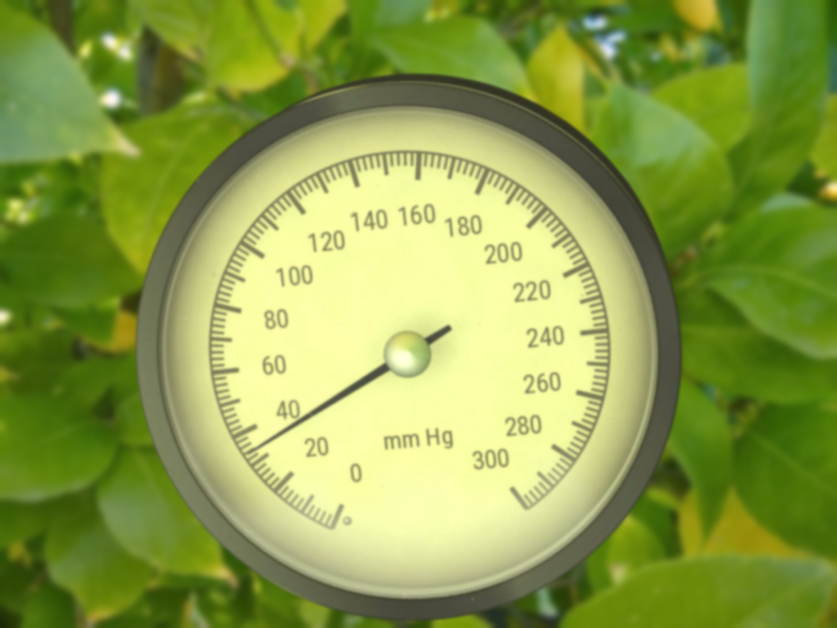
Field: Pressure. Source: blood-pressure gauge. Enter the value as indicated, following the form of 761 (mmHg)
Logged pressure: 34 (mmHg)
